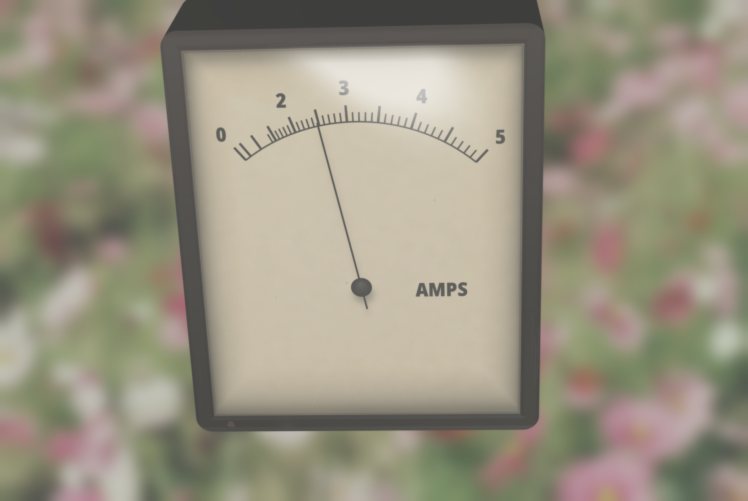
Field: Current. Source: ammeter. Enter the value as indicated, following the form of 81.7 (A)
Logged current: 2.5 (A)
